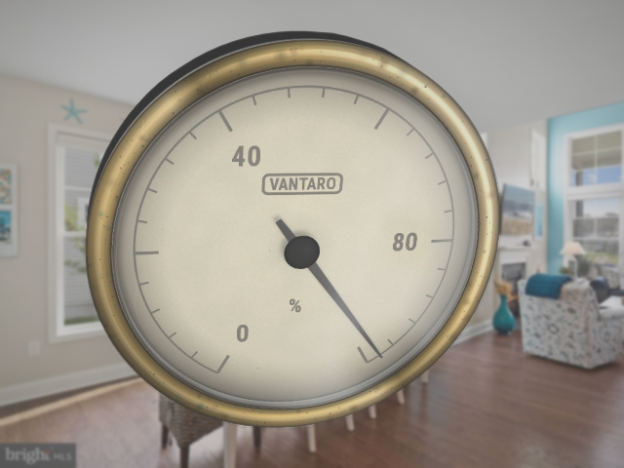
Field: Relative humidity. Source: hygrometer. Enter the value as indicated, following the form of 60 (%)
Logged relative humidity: 98 (%)
